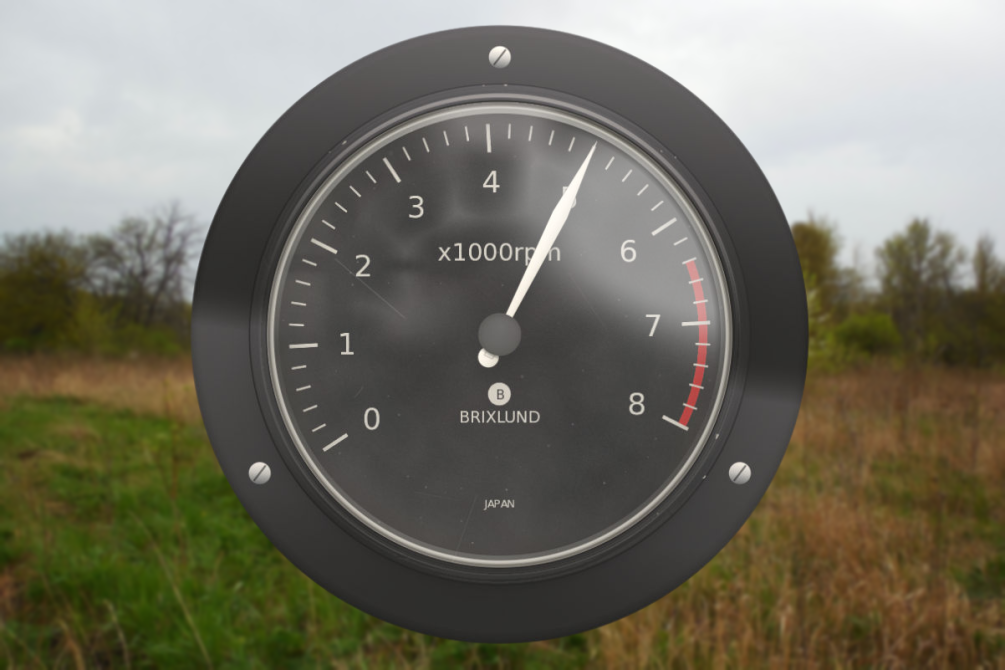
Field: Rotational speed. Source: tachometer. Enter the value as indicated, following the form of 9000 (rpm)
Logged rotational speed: 5000 (rpm)
